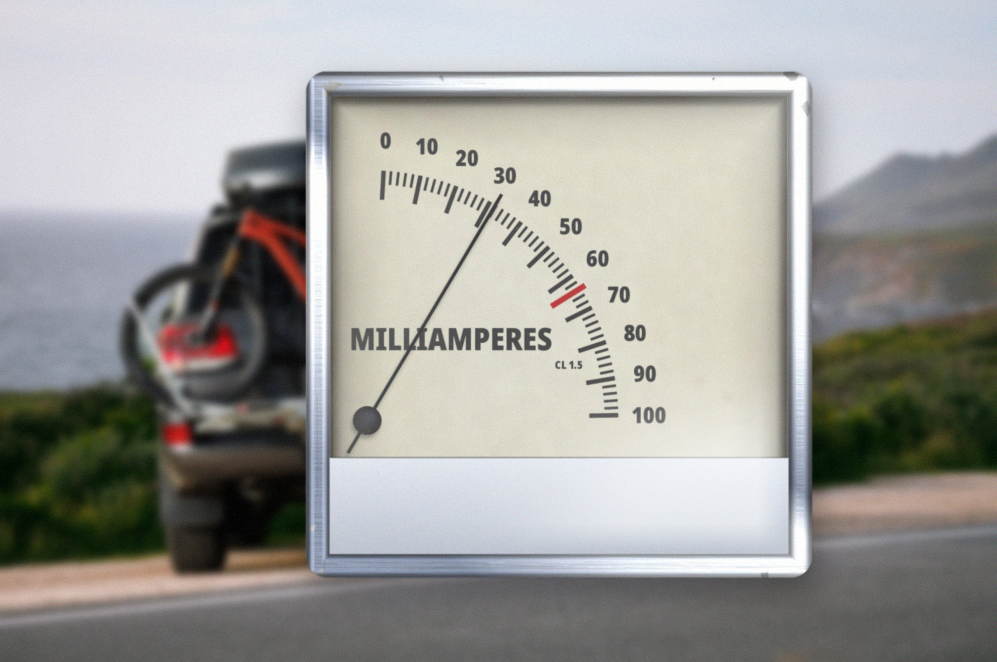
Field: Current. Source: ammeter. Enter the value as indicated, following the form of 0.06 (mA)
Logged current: 32 (mA)
